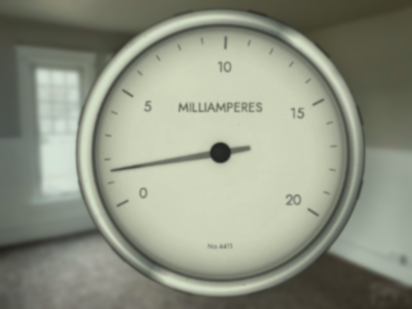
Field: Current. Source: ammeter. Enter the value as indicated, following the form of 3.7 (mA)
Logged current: 1.5 (mA)
